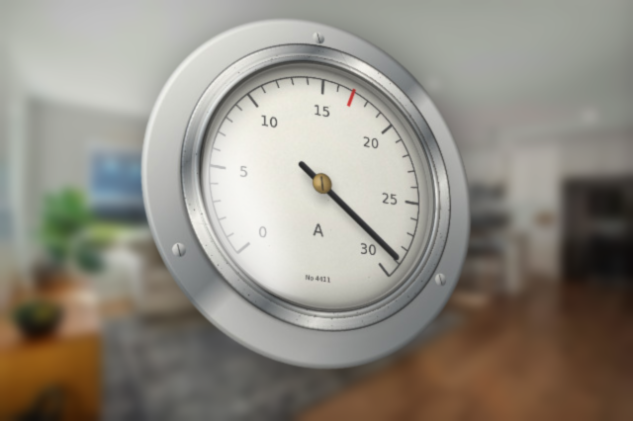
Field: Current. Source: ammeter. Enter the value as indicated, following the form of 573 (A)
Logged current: 29 (A)
